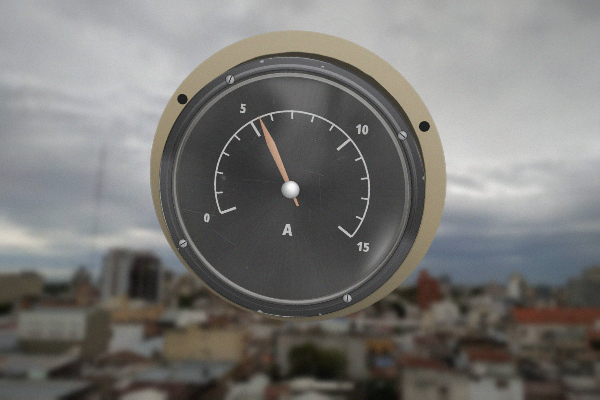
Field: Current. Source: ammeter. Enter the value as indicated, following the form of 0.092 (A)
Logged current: 5.5 (A)
